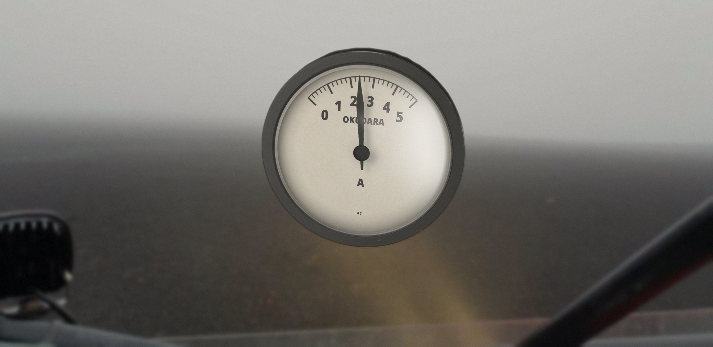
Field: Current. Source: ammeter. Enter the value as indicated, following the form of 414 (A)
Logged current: 2.4 (A)
